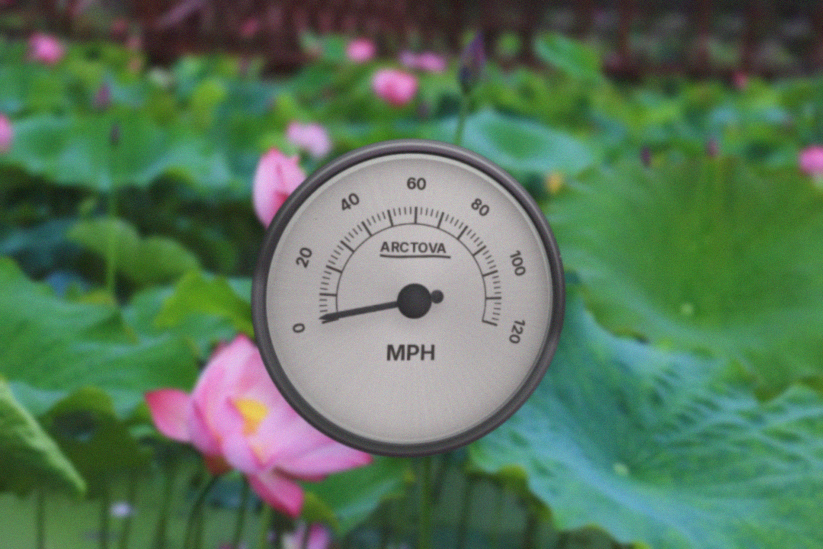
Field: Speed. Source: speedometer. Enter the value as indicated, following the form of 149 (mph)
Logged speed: 2 (mph)
